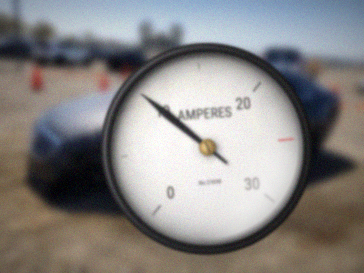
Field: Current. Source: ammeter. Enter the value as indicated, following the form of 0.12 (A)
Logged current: 10 (A)
